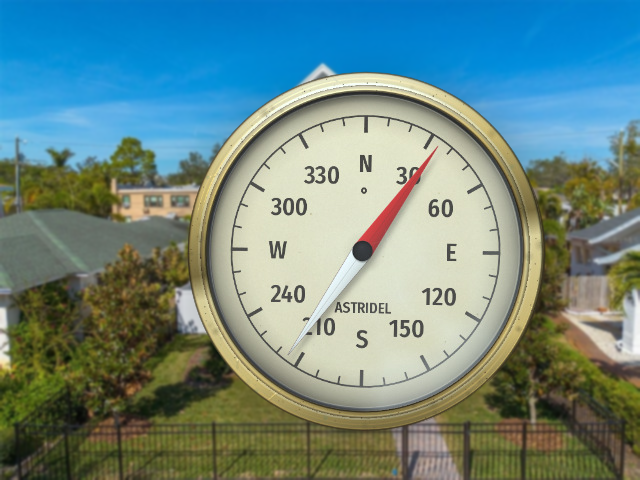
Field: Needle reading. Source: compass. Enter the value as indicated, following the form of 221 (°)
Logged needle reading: 35 (°)
